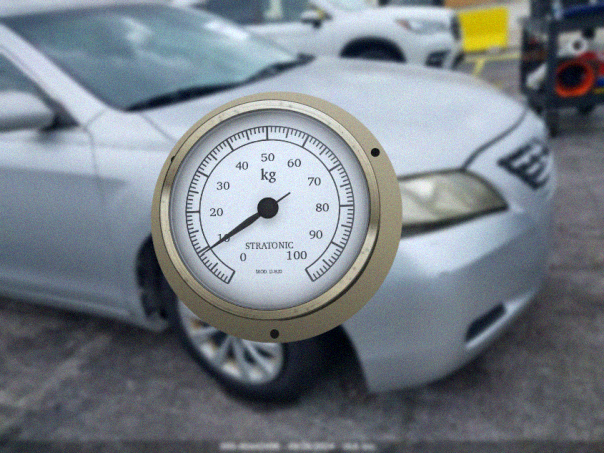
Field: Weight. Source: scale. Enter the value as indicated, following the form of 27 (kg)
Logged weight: 9 (kg)
